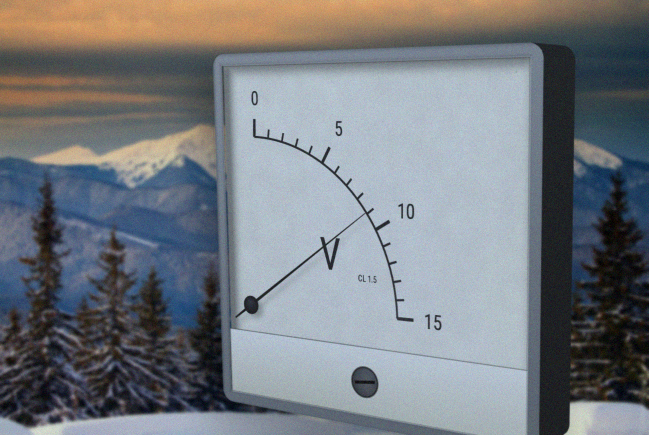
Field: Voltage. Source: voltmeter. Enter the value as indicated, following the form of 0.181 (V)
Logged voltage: 9 (V)
